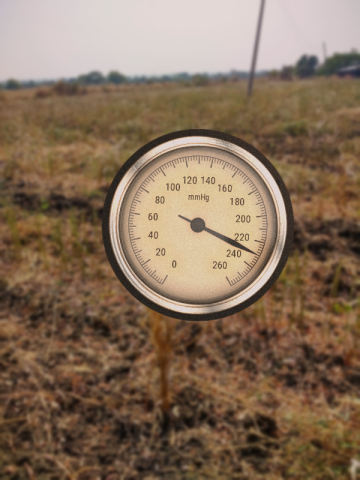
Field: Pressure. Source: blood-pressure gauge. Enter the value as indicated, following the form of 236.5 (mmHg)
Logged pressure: 230 (mmHg)
